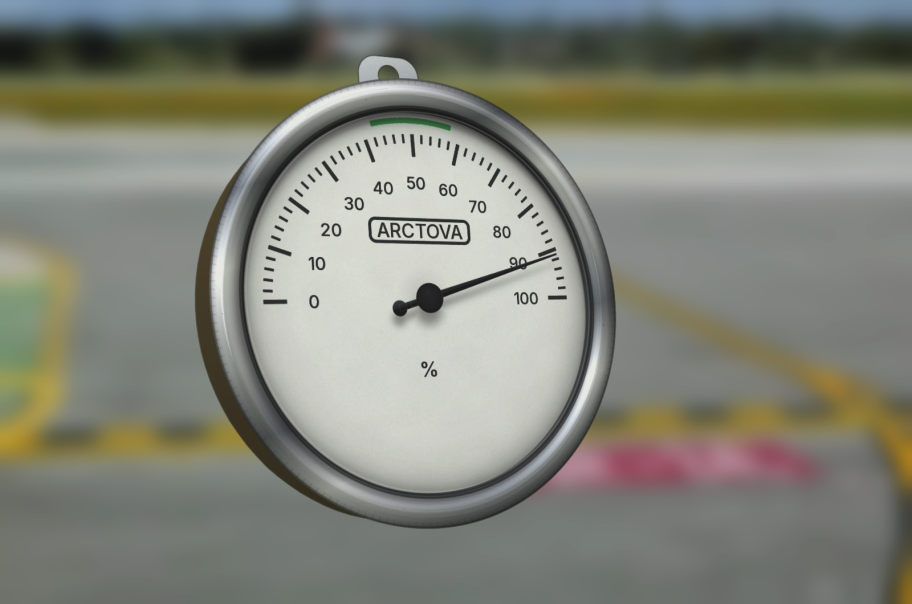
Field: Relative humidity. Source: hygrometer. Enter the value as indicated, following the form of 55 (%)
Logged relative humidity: 91 (%)
